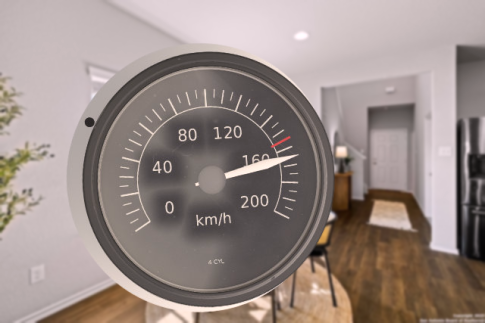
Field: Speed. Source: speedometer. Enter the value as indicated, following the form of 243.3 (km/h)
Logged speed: 165 (km/h)
